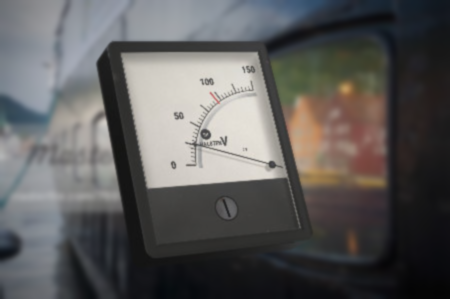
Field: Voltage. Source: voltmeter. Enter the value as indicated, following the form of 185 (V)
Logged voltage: 25 (V)
